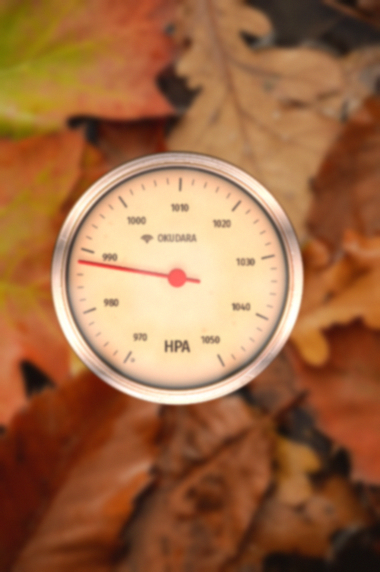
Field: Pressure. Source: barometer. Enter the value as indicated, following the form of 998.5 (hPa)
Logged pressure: 988 (hPa)
